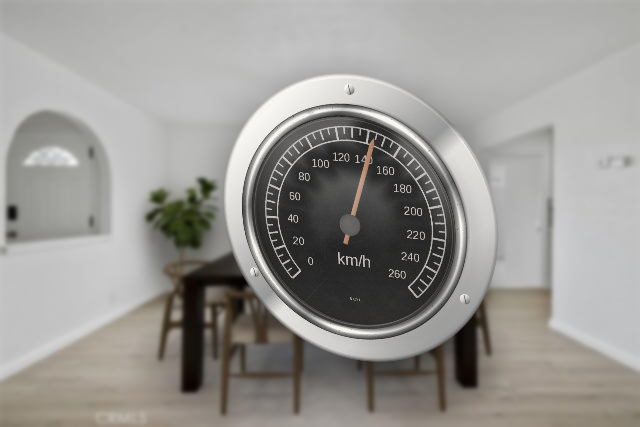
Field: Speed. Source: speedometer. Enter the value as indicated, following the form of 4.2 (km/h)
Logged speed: 145 (km/h)
